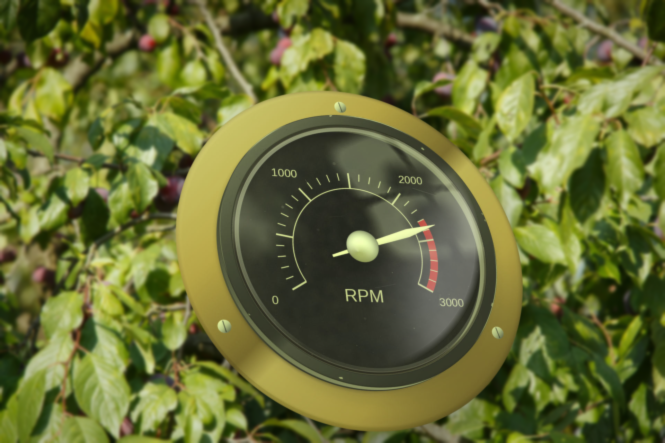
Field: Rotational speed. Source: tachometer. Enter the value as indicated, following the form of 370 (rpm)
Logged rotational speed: 2400 (rpm)
